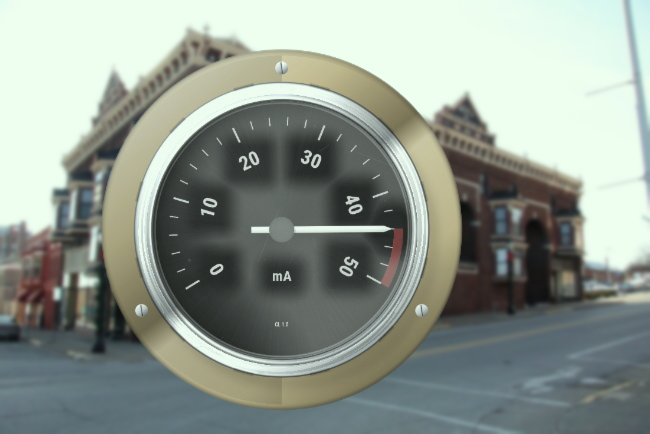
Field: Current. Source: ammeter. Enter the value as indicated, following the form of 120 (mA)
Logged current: 44 (mA)
